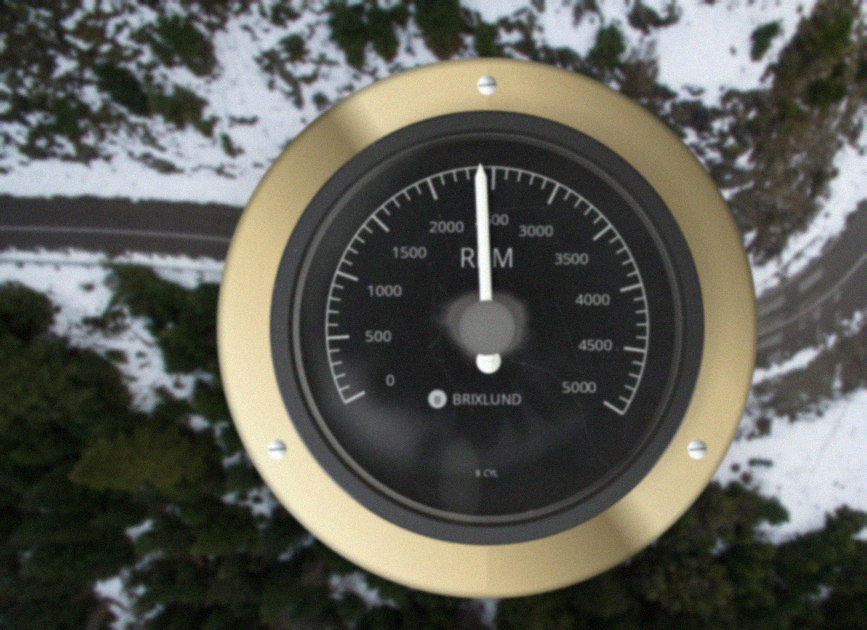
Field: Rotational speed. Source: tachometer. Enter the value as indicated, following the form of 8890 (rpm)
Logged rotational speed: 2400 (rpm)
